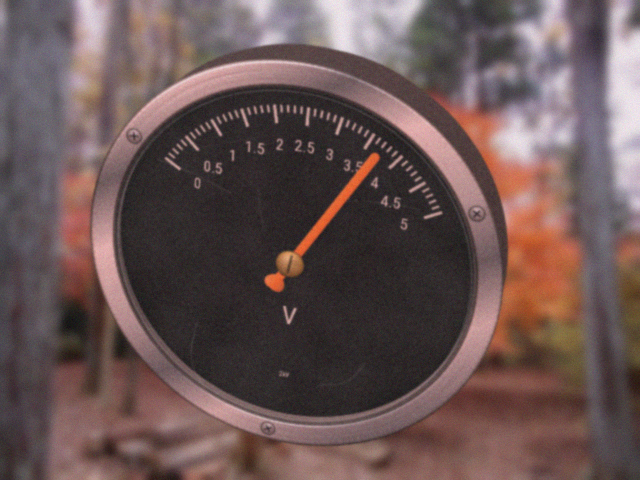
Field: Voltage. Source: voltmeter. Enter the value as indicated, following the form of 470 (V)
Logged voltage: 3.7 (V)
